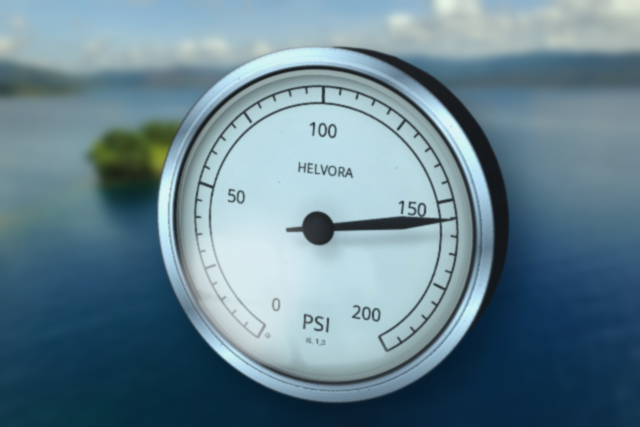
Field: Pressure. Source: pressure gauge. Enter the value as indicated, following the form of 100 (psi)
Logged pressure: 155 (psi)
